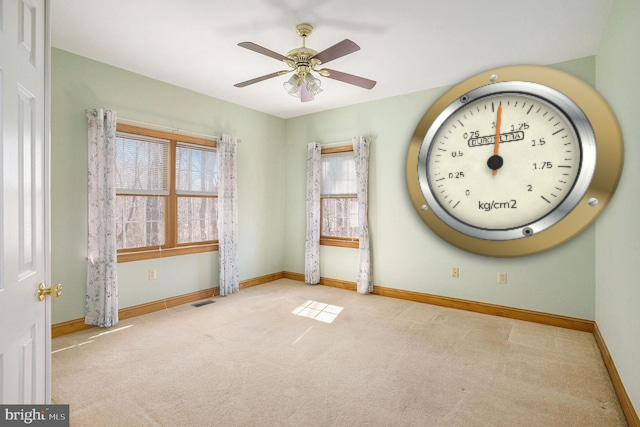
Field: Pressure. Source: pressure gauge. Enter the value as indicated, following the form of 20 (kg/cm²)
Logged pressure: 1.05 (kg/cm²)
